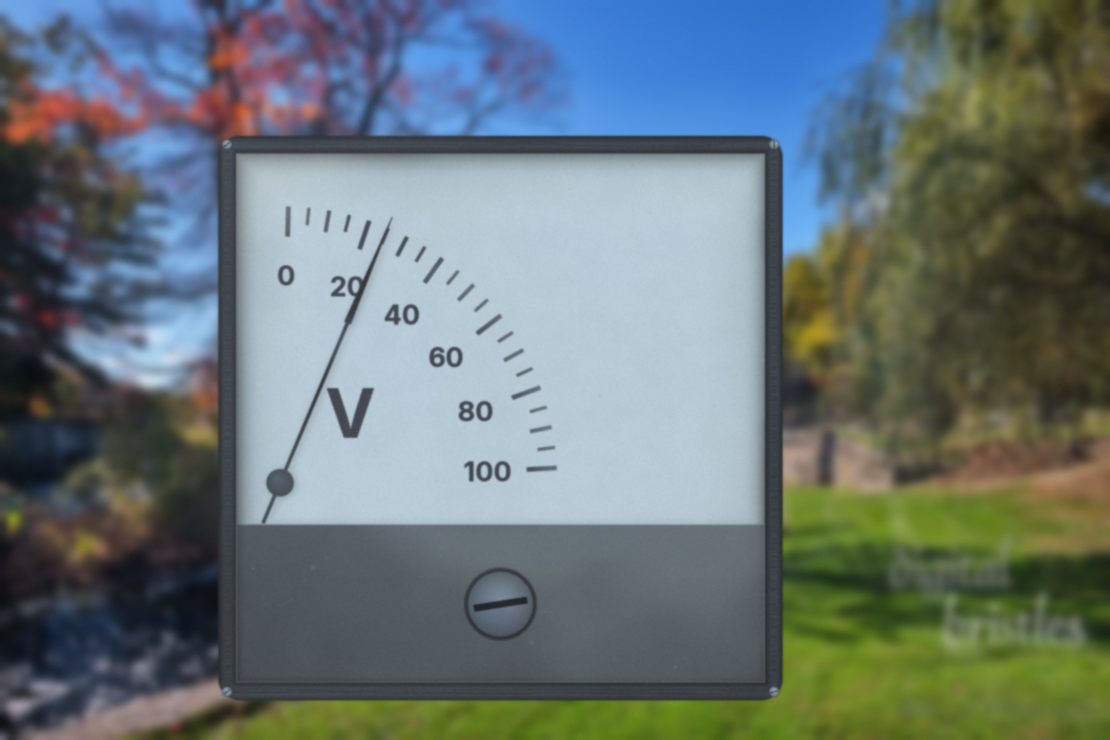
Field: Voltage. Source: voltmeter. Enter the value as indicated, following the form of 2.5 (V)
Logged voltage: 25 (V)
